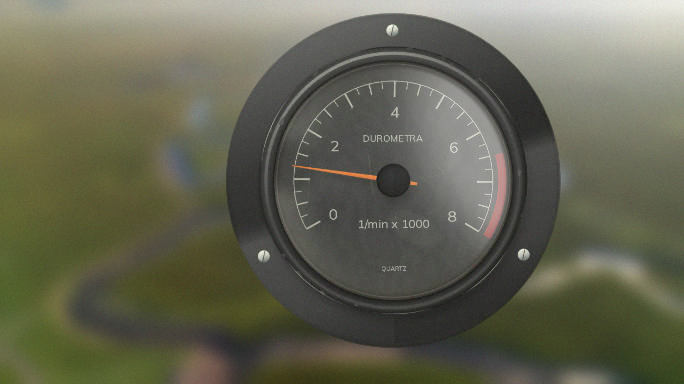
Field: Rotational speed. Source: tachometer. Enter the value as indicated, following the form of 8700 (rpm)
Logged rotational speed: 1250 (rpm)
